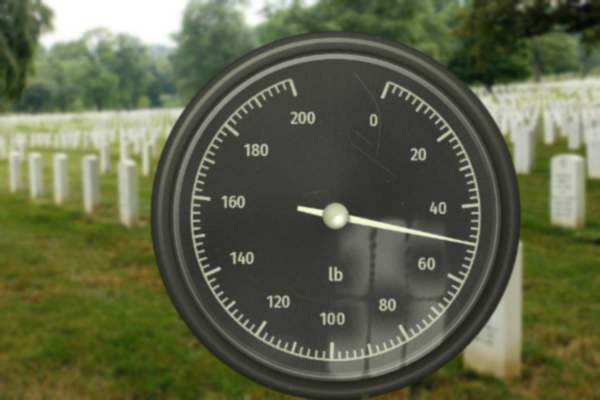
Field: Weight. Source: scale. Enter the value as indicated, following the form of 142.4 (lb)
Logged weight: 50 (lb)
